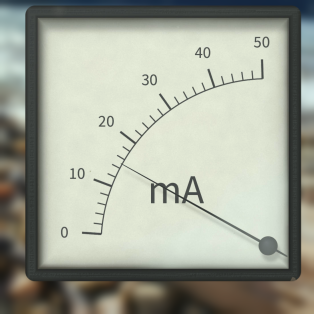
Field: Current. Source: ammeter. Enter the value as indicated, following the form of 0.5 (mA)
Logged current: 15 (mA)
